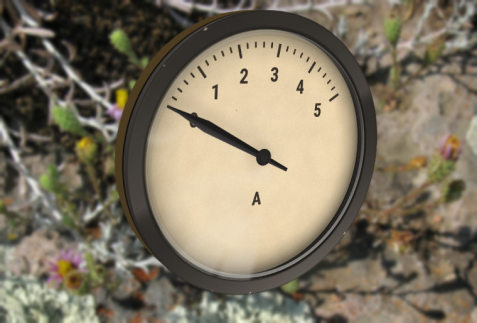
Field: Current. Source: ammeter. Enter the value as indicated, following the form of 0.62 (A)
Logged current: 0 (A)
